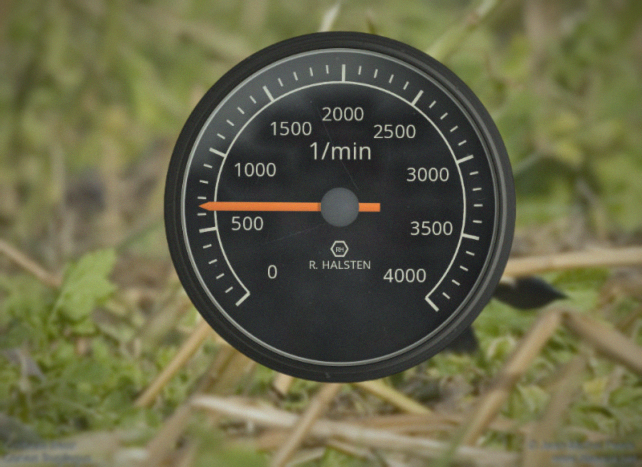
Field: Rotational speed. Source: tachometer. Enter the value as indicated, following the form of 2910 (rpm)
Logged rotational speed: 650 (rpm)
